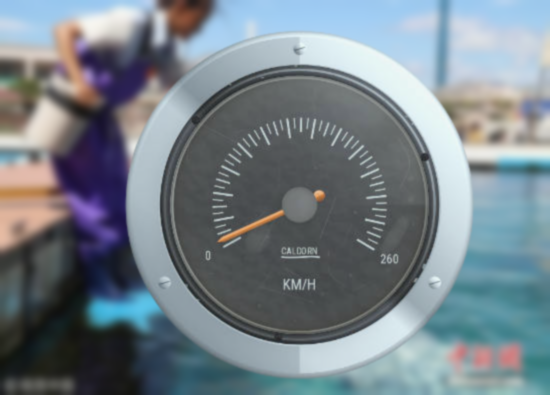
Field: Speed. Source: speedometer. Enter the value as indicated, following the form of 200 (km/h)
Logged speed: 5 (km/h)
